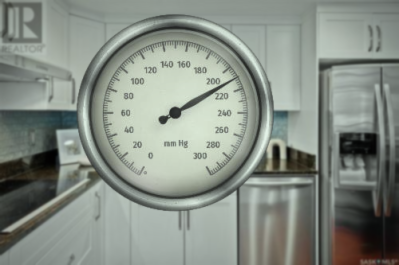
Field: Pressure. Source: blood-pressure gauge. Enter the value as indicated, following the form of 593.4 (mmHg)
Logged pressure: 210 (mmHg)
